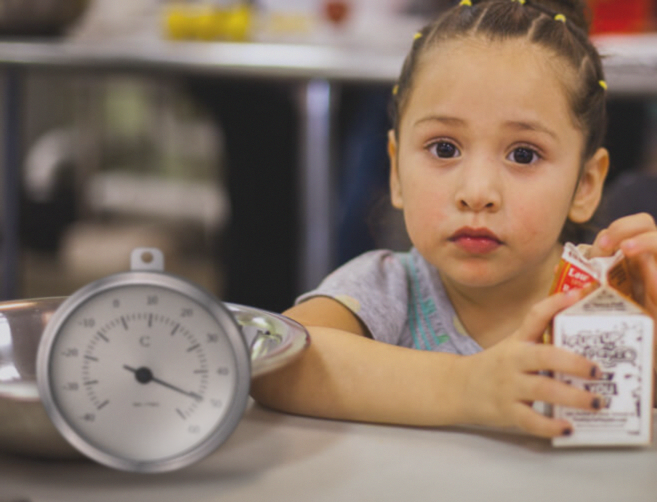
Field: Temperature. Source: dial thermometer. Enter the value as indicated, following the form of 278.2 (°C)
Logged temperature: 50 (°C)
